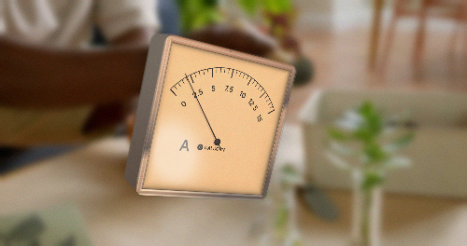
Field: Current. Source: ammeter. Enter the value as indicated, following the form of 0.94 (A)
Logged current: 2 (A)
